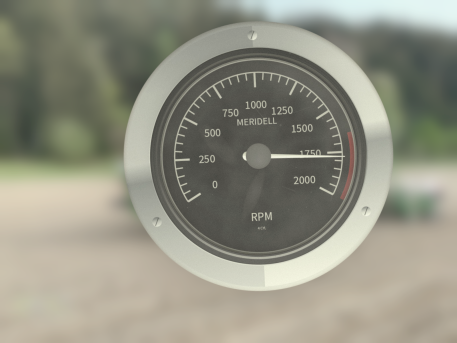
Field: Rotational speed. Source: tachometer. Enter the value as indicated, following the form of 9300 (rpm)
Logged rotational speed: 1775 (rpm)
